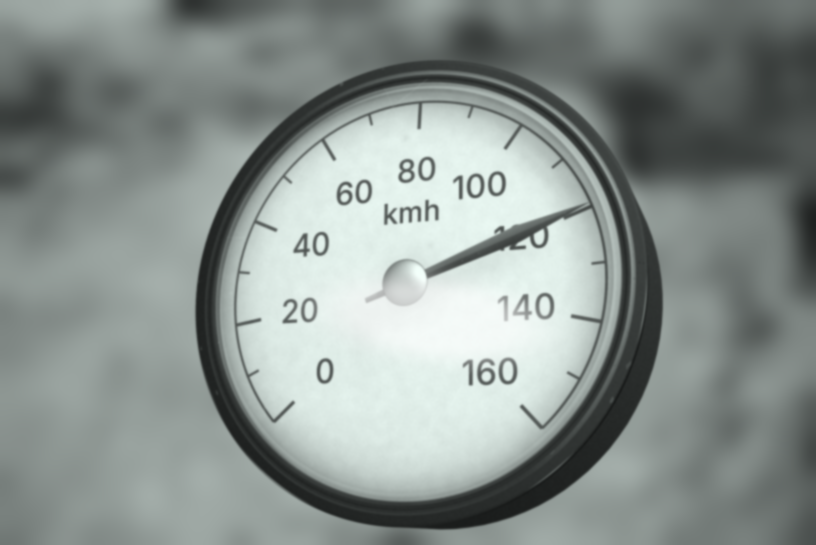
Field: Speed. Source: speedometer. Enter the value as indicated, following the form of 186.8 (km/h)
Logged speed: 120 (km/h)
